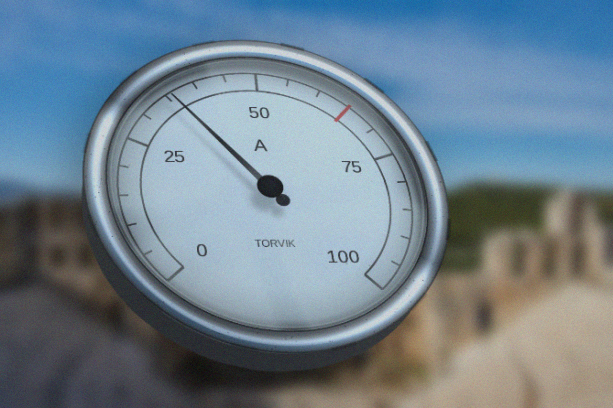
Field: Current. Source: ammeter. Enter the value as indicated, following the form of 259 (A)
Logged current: 35 (A)
